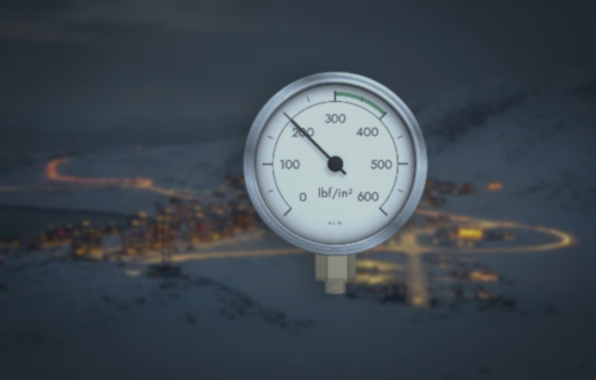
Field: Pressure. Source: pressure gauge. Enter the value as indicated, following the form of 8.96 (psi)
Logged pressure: 200 (psi)
